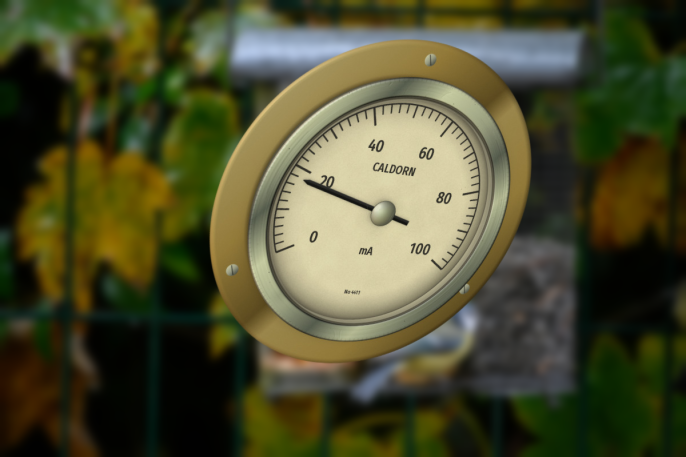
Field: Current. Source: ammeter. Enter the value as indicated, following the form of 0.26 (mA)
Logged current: 18 (mA)
